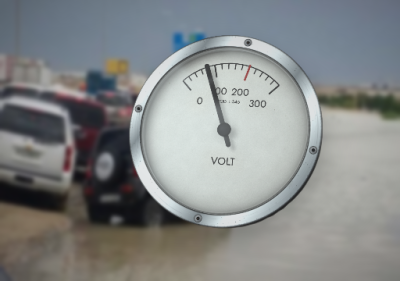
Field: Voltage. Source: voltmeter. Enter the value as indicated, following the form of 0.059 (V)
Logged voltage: 80 (V)
